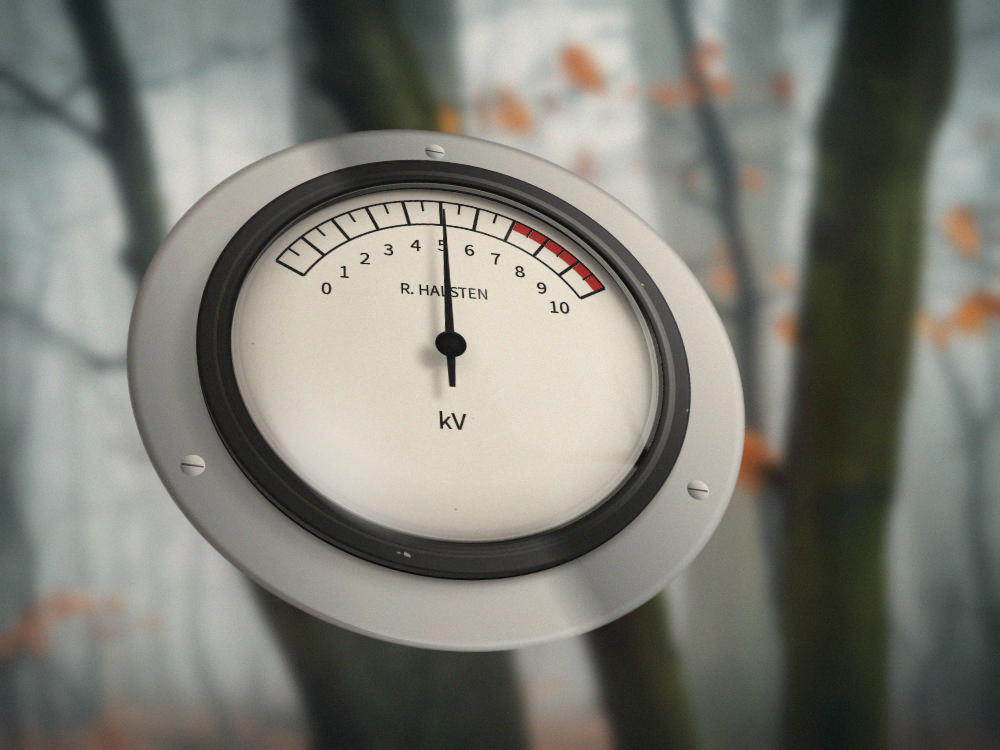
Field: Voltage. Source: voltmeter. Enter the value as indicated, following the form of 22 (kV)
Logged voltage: 5 (kV)
